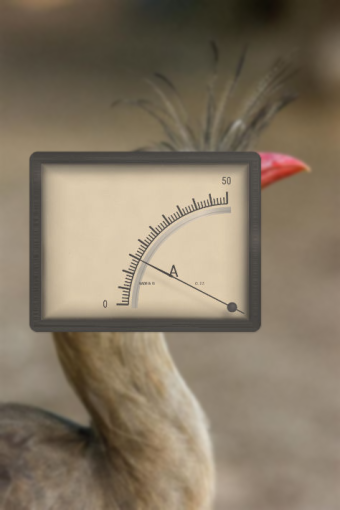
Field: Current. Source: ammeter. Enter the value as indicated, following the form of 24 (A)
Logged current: 15 (A)
